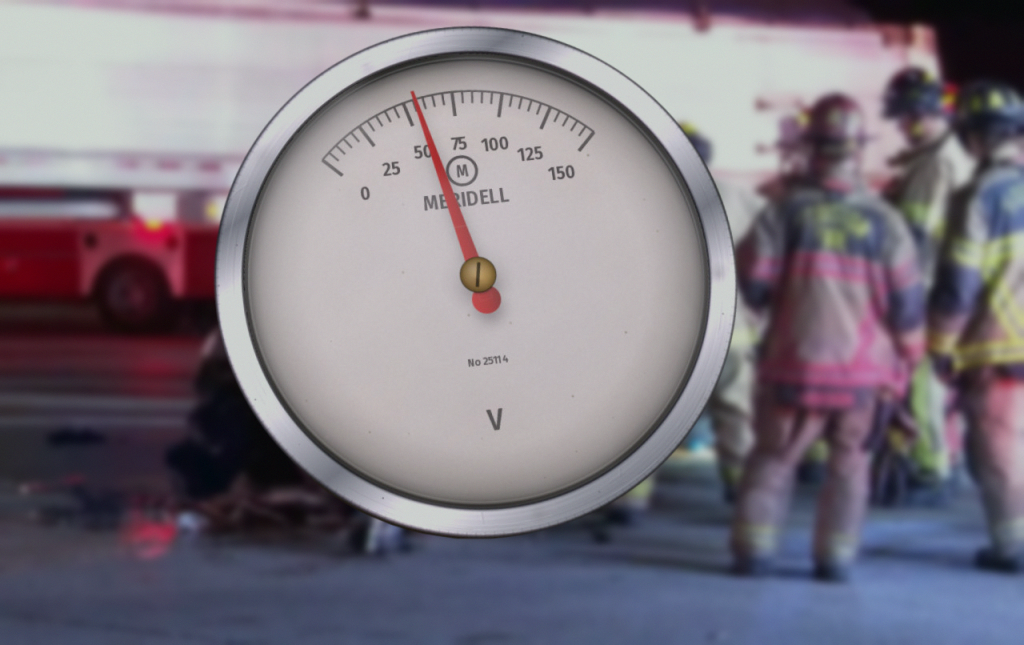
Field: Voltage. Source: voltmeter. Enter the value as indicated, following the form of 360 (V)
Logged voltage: 55 (V)
